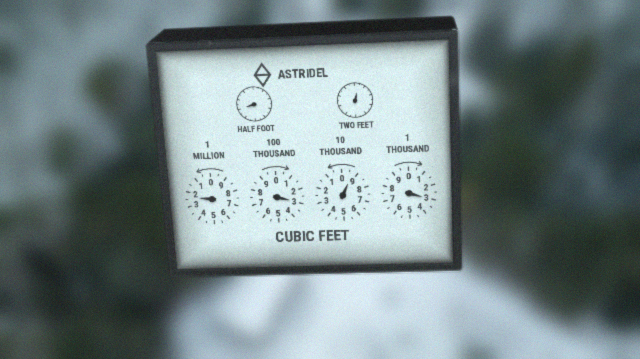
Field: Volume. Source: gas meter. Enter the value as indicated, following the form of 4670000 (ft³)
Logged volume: 229300 (ft³)
